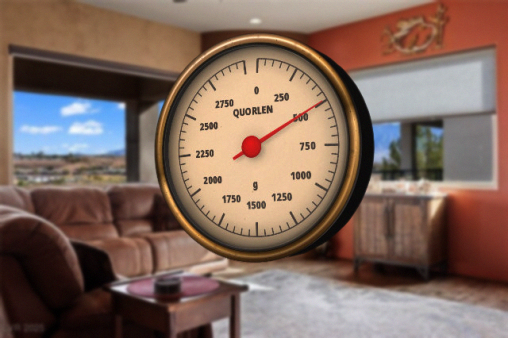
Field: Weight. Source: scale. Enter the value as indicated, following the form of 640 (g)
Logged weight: 500 (g)
